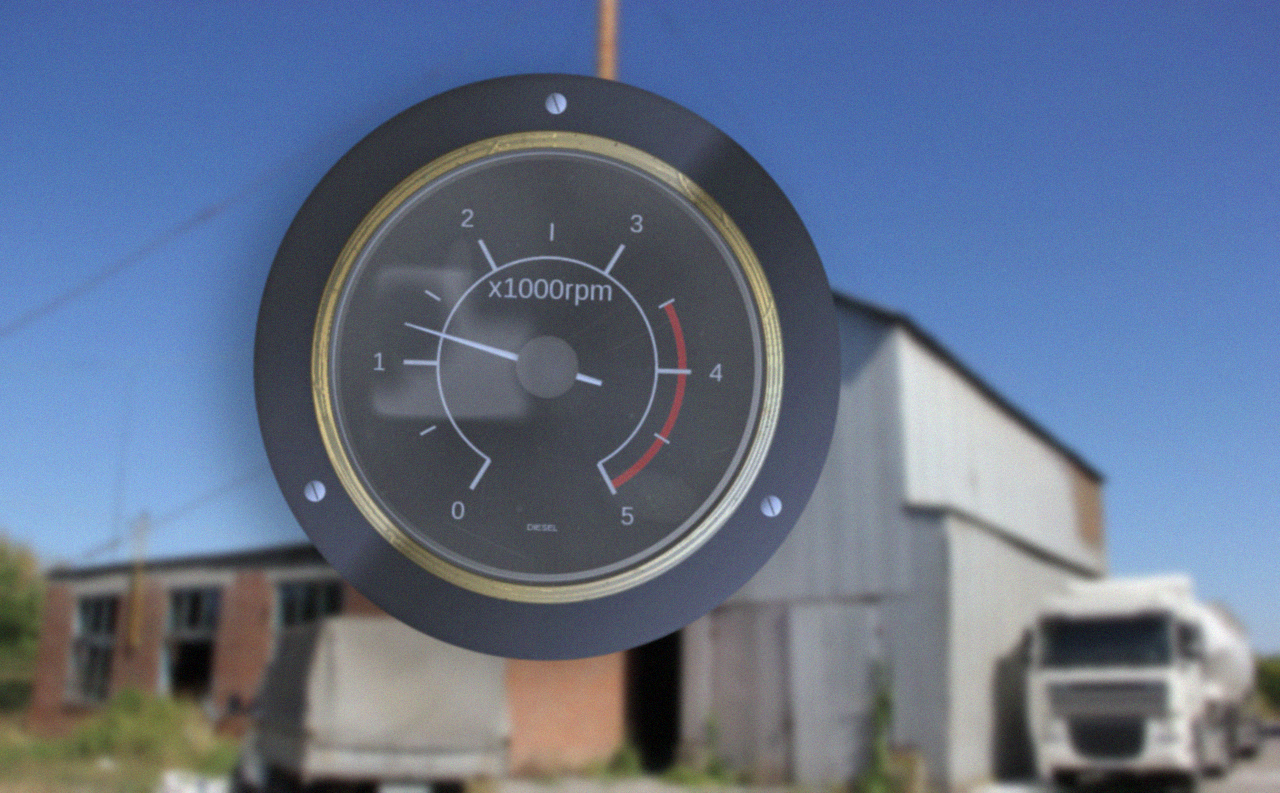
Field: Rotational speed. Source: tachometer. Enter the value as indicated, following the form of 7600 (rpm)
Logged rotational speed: 1250 (rpm)
